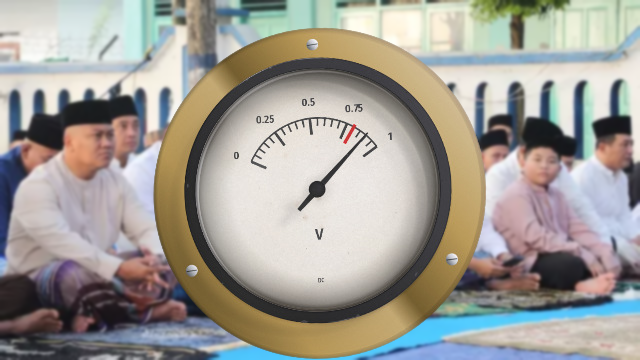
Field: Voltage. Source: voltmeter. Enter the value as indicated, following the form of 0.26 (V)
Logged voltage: 0.9 (V)
